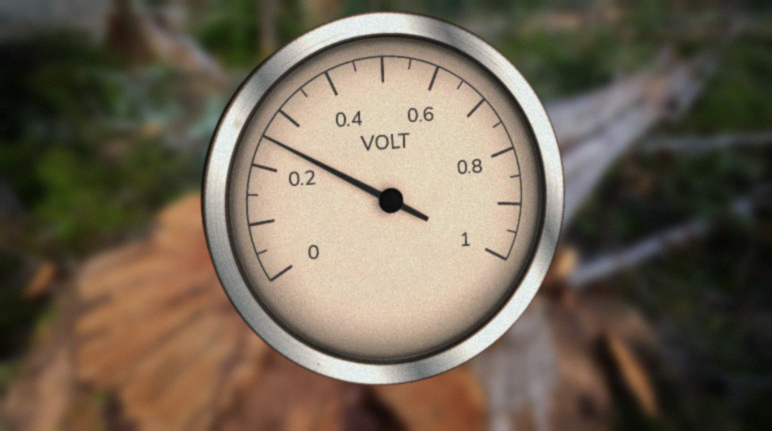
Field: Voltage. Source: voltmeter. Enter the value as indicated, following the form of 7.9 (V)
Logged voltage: 0.25 (V)
